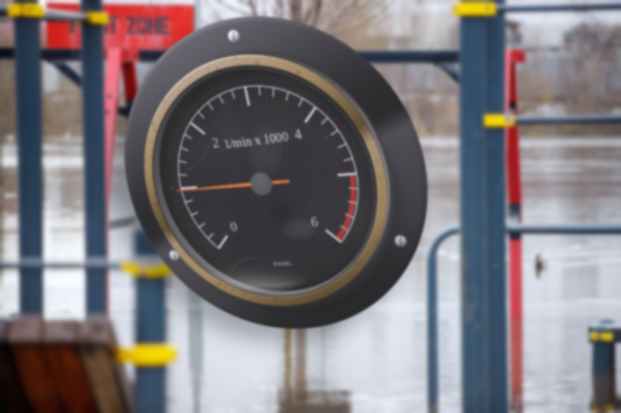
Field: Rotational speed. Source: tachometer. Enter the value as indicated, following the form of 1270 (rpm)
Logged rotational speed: 1000 (rpm)
